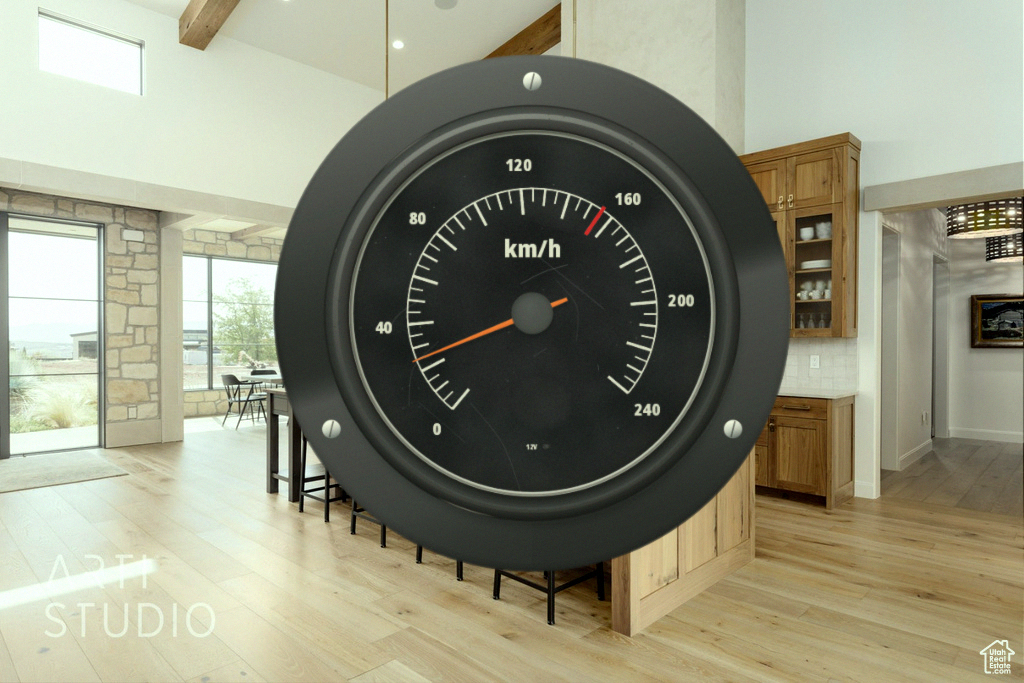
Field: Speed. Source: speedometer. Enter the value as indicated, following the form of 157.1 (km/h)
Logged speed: 25 (km/h)
